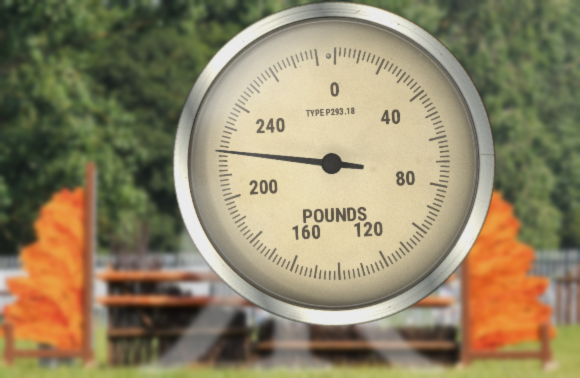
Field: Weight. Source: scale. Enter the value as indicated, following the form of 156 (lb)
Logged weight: 220 (lb)
